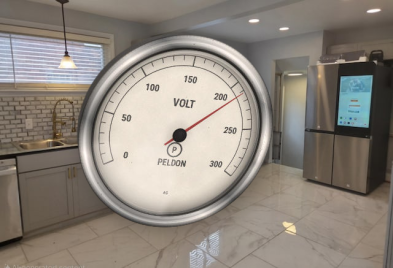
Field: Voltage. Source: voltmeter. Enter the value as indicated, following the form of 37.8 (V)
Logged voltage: 210 (V)
